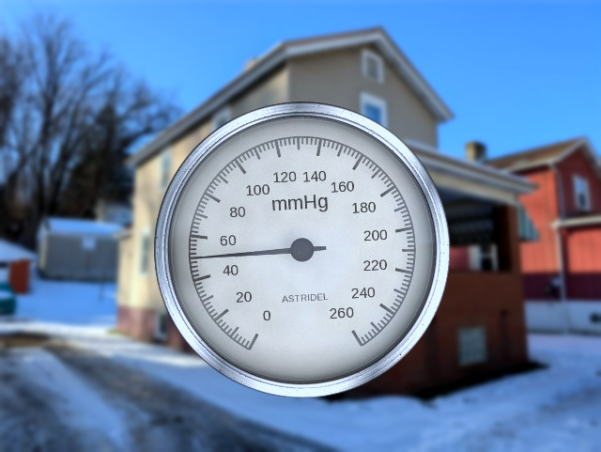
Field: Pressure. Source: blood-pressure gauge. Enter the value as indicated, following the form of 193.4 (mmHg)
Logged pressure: 50 (mmHg)
